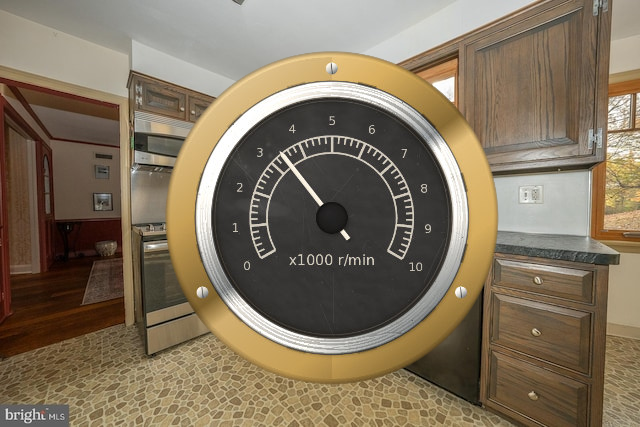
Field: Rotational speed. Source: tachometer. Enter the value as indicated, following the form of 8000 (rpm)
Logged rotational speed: 3400 (rpm)
